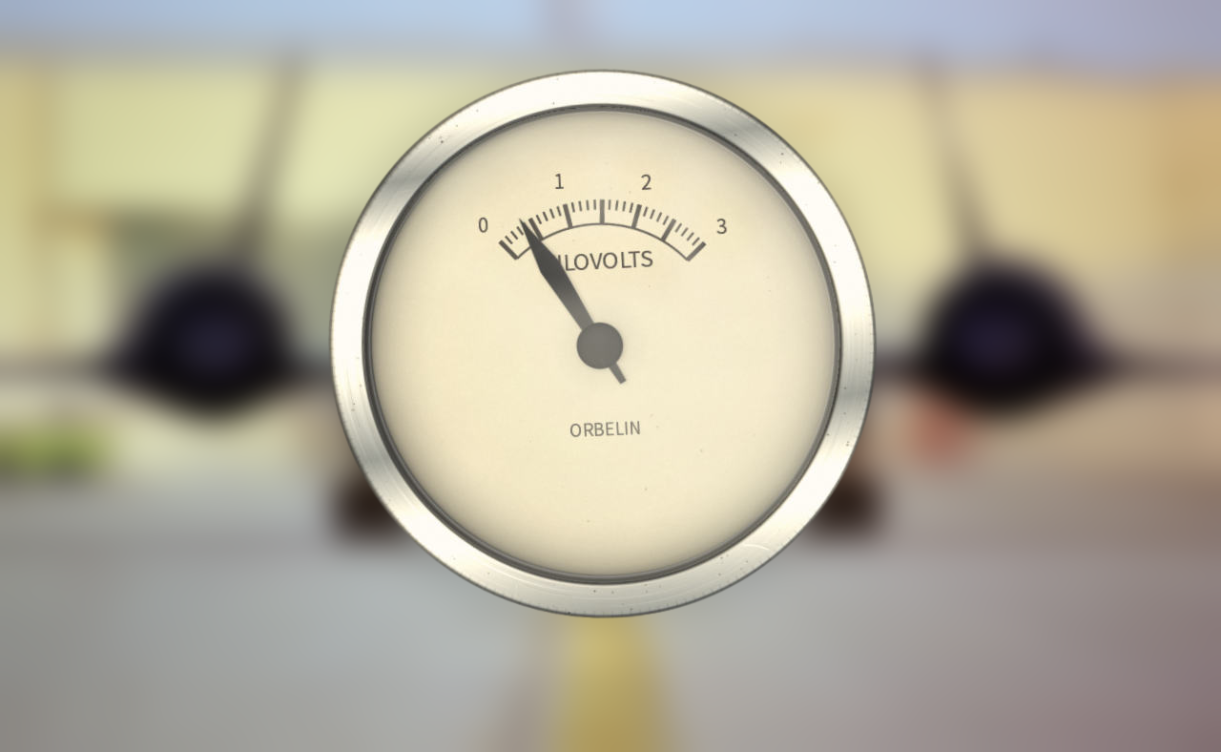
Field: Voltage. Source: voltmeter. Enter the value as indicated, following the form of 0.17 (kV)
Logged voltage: 0.4 (kV)
